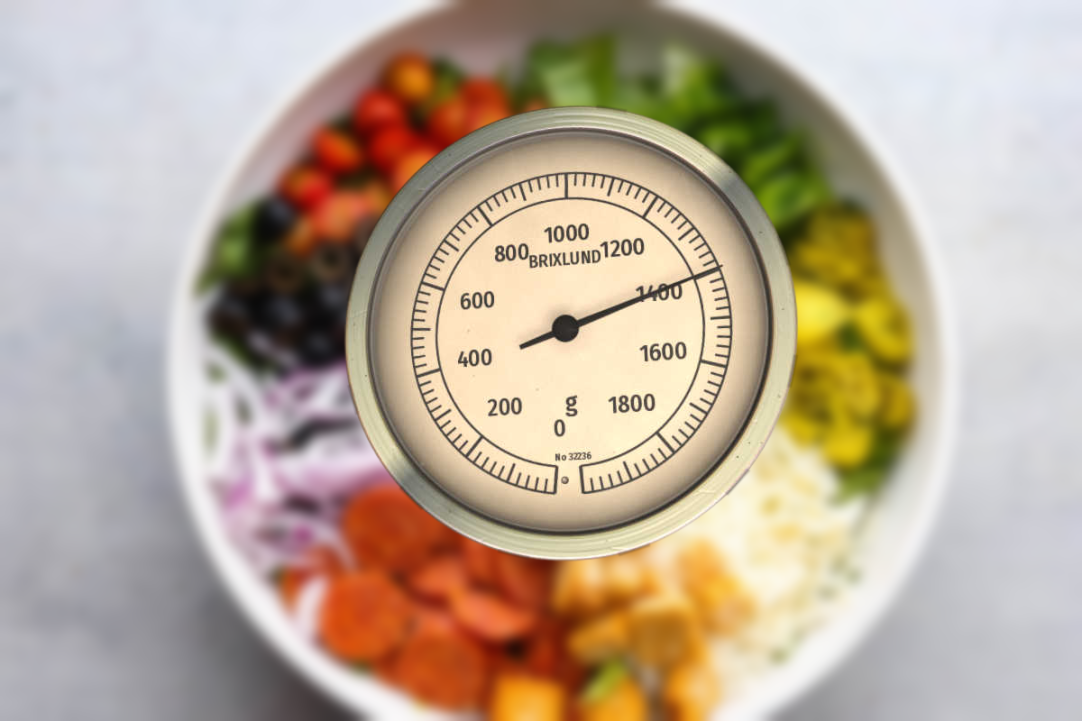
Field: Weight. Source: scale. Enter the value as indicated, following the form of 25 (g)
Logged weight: 1400 (g)
